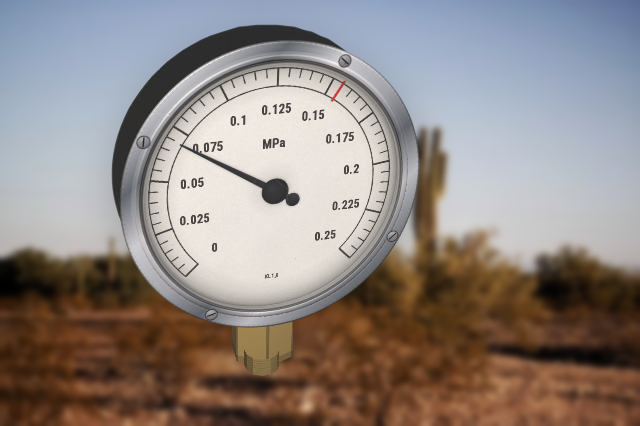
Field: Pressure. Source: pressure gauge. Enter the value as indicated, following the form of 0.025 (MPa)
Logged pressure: 0.07 (MPa)
